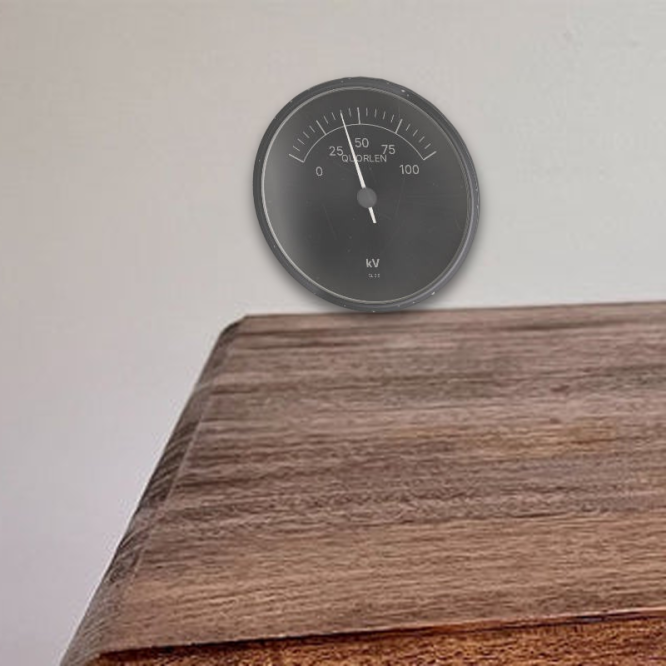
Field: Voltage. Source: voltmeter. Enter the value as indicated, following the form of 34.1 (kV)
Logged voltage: 40 (kV)
